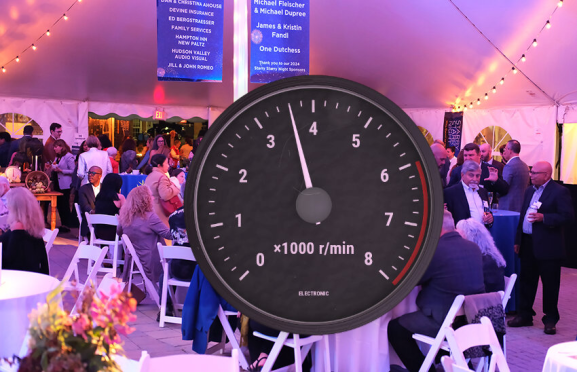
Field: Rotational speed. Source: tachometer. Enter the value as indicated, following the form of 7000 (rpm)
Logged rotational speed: 3600 (rpm)
